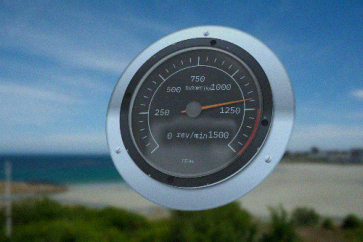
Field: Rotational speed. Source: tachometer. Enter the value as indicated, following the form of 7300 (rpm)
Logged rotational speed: 1200 (rpm)
